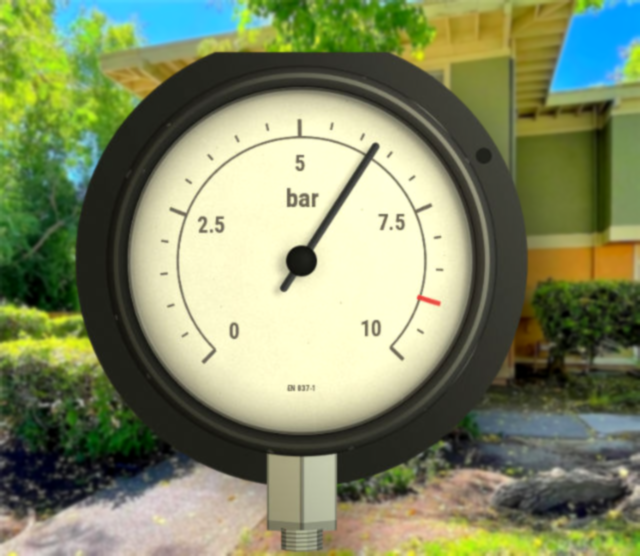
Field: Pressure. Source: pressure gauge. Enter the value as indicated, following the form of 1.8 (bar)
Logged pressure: 6.25 (bar)
